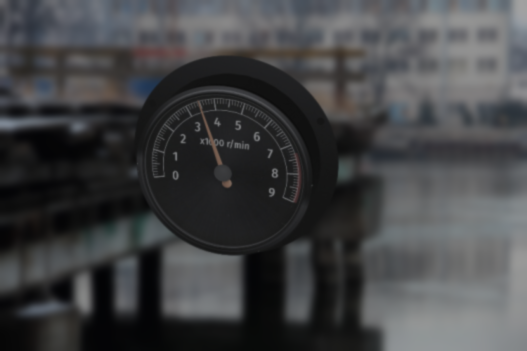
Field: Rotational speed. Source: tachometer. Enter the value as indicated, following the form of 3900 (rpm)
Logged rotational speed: 3500 (rpm)
